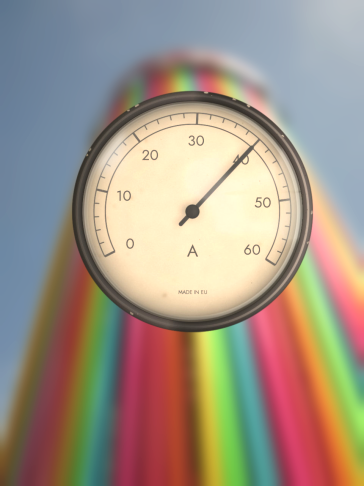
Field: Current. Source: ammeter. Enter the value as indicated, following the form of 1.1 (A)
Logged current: 40 (A)
